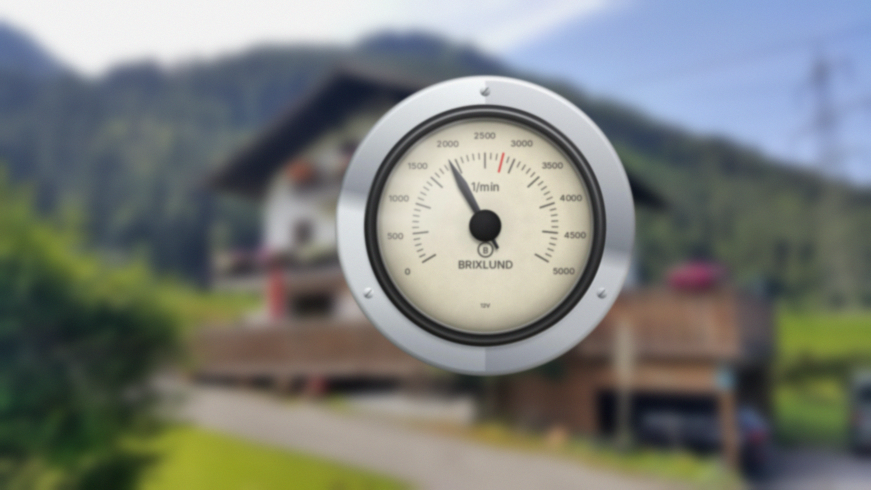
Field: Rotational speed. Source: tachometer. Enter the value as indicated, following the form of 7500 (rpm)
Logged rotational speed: 1900 (rpm)
